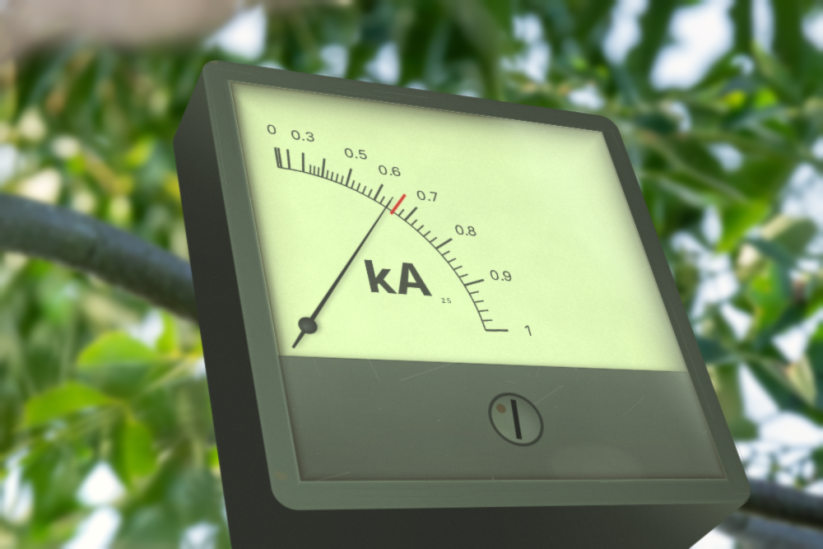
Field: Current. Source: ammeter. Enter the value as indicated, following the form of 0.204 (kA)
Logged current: 0.64 (kA)
